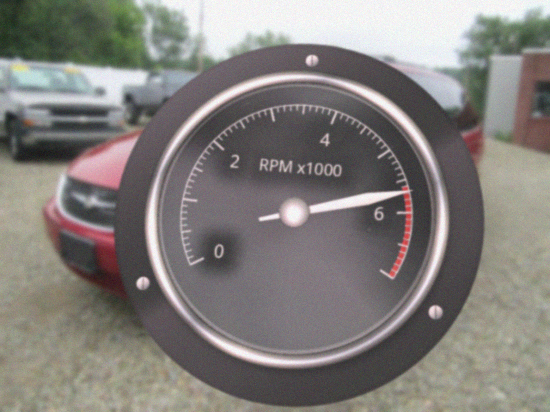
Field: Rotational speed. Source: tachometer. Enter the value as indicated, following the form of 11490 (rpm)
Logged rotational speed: 5700 (rpm)
